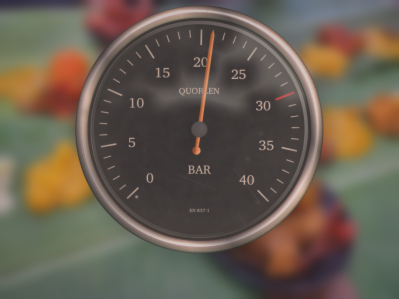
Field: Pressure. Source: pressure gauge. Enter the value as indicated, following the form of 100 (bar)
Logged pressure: 21 (bar)
